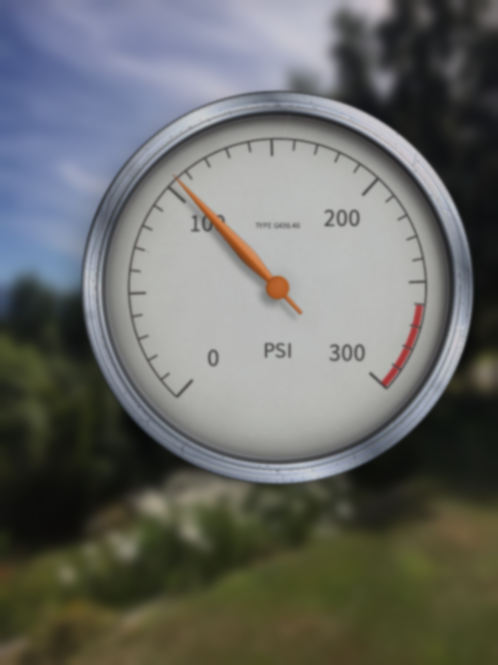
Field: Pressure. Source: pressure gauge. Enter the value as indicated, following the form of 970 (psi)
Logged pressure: 105 (psi)
